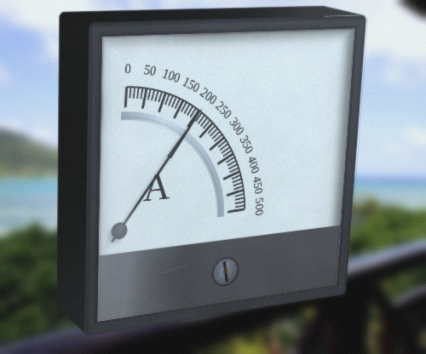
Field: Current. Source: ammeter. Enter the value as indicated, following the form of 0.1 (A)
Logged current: 200 (A)
